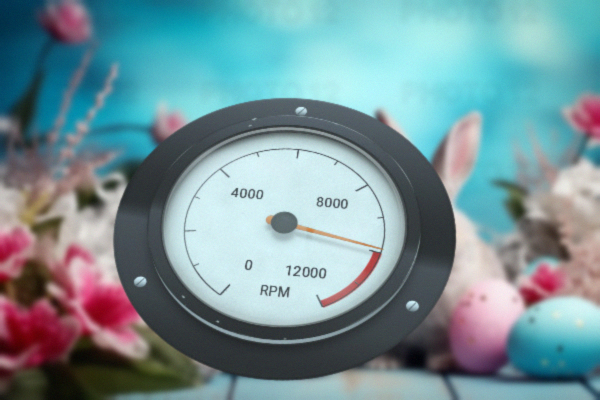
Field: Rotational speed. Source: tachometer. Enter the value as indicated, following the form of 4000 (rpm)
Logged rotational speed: 10000 (rpm)
